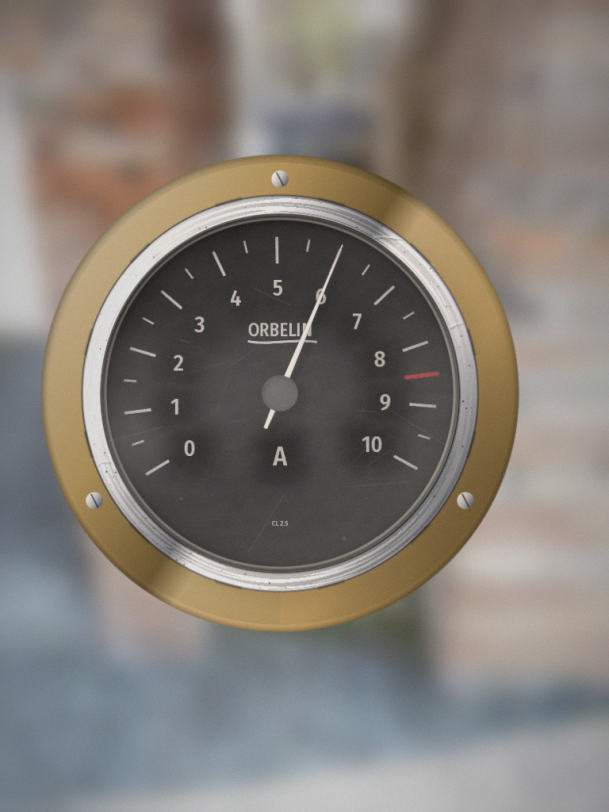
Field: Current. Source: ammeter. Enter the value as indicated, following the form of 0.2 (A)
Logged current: 6 (A)
